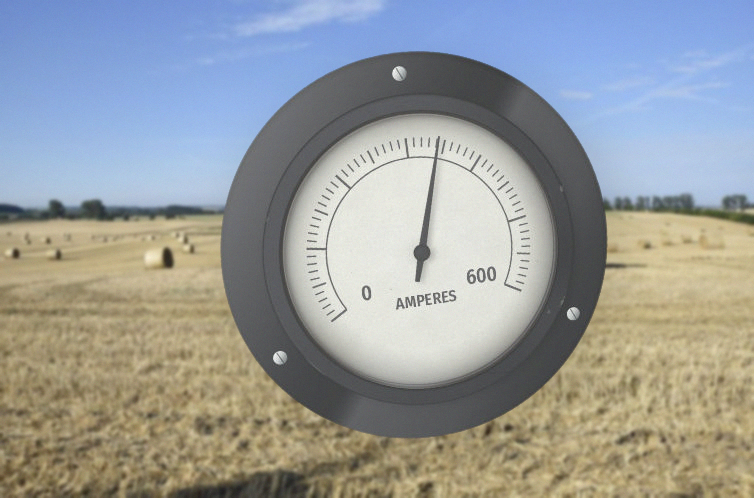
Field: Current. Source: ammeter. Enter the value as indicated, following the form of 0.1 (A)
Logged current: 340 (A)
